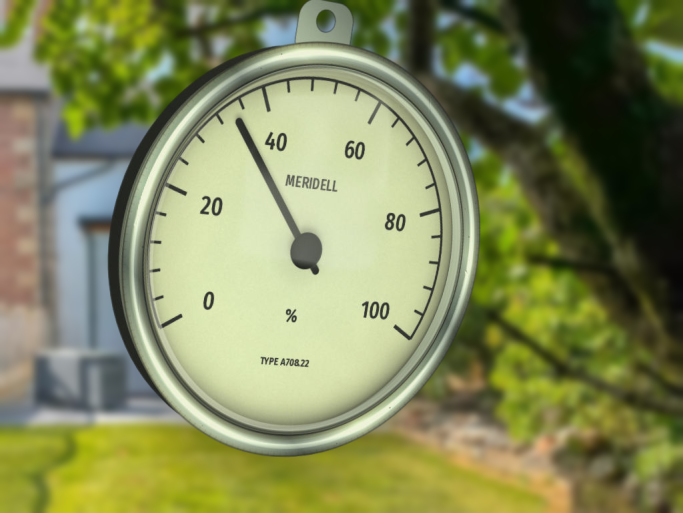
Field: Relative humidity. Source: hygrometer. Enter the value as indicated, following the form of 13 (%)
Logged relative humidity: 34 (%)
